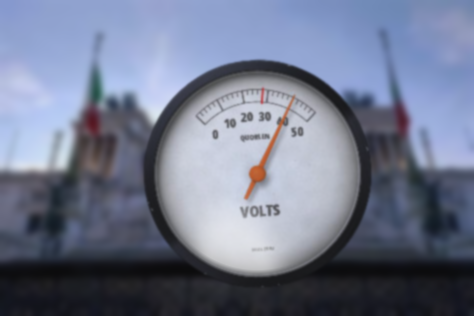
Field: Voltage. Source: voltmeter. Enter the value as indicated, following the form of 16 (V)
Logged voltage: 40 (V)
